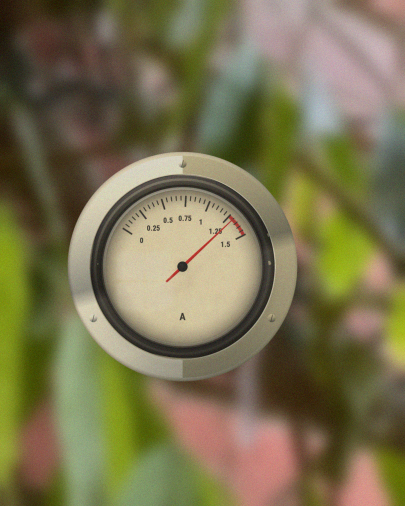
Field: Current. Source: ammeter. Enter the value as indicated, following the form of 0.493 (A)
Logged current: 1.3 (A)
